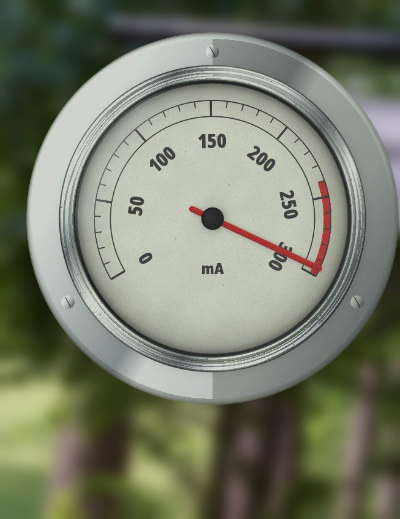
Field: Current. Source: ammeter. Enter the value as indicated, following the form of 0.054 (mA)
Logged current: 295 (mA)
